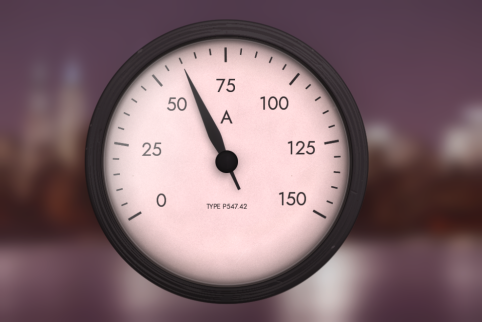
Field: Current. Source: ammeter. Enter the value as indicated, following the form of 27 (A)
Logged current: 60 (A)
